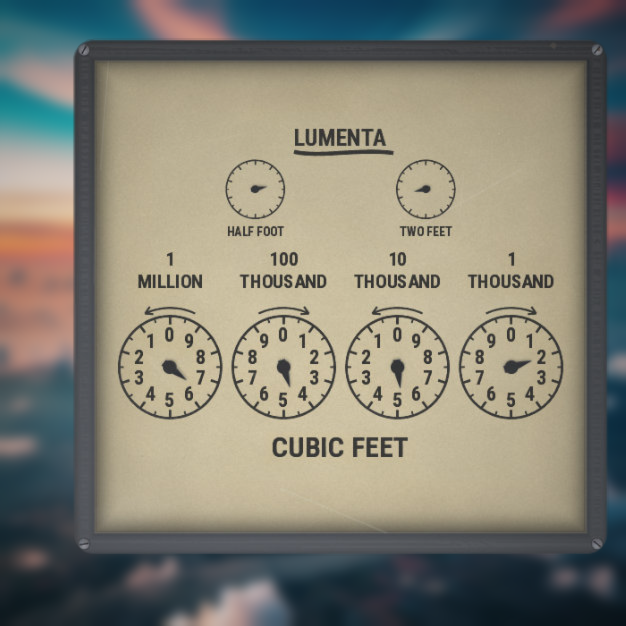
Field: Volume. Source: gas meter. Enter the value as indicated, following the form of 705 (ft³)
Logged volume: 645200 (ft³)
